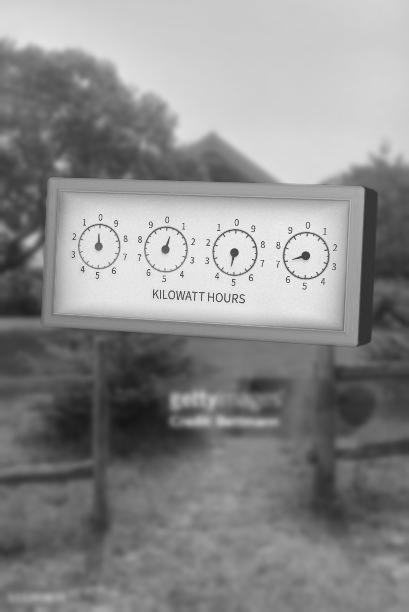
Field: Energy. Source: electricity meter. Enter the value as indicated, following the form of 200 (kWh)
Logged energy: 47 (kWh)
